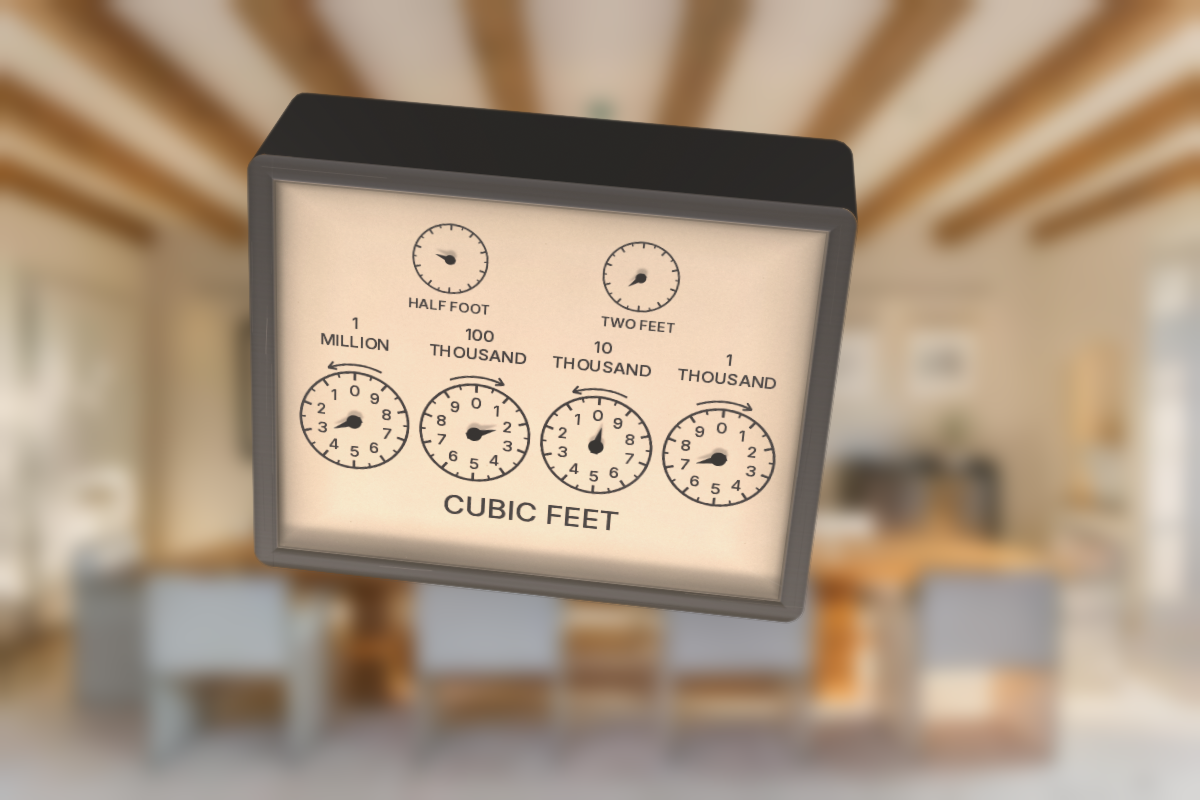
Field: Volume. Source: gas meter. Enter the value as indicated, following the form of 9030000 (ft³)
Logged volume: 319700 (ft³)
